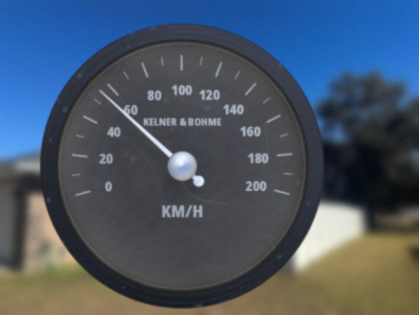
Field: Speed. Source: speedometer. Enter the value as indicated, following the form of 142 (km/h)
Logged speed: 55 (km/h)
